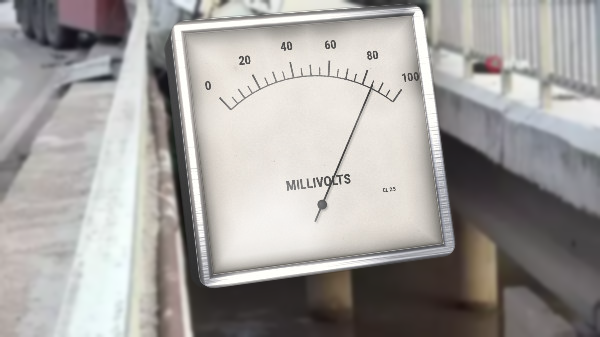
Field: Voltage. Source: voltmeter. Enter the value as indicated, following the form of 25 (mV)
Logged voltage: 85 (mV)
